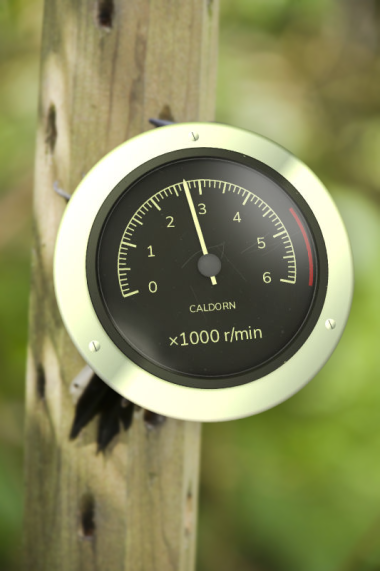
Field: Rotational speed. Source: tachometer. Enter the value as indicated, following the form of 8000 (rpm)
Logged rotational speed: 2700 (rpm)
